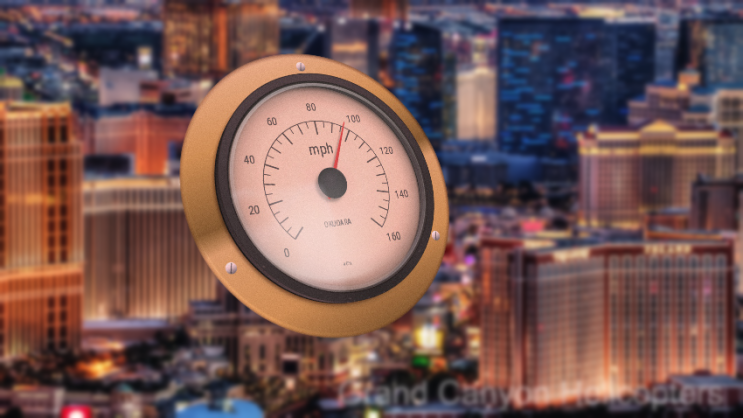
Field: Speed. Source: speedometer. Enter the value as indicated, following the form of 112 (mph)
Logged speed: 95 (mph)
